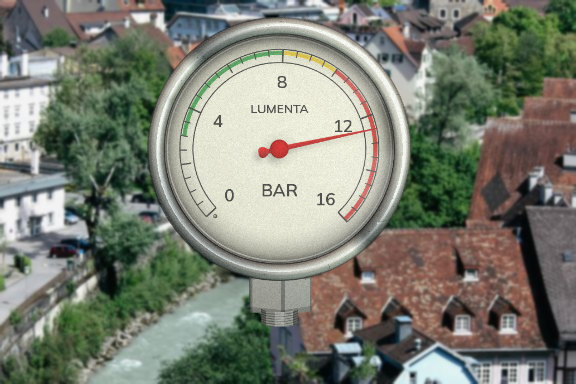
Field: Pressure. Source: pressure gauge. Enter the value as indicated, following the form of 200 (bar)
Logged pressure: 12.5 (bar)
